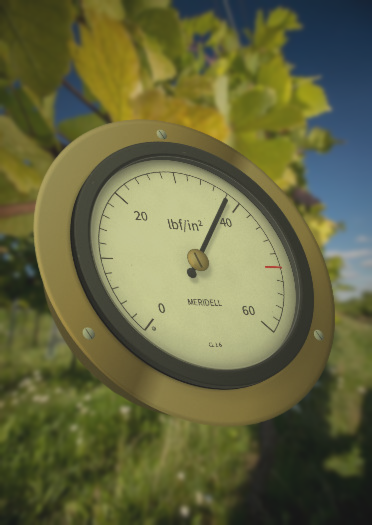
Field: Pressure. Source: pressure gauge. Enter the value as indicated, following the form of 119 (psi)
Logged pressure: 38 (psi)
